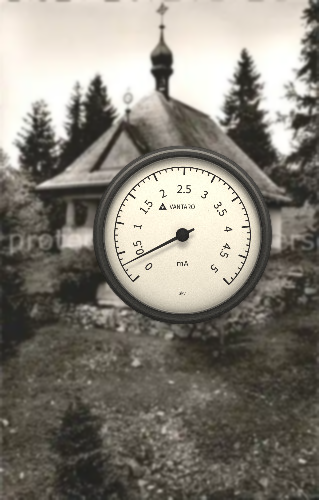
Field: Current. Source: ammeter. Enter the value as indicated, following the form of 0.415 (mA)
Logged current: 0.3 (mA)
